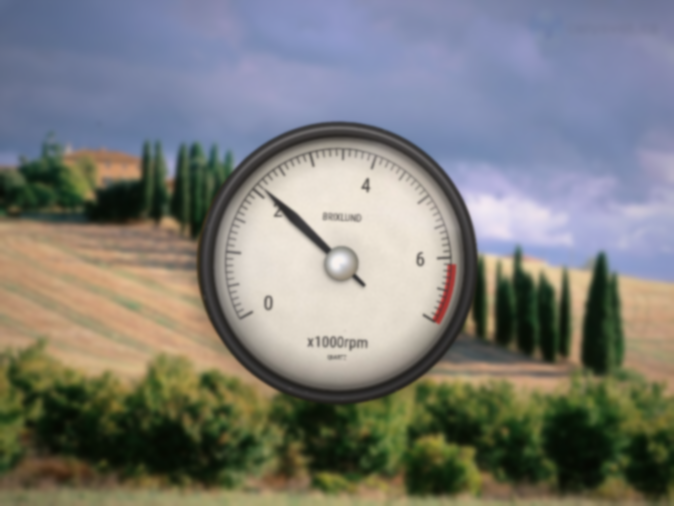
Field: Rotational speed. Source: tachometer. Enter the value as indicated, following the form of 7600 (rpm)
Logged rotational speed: 2100 (rpm)
